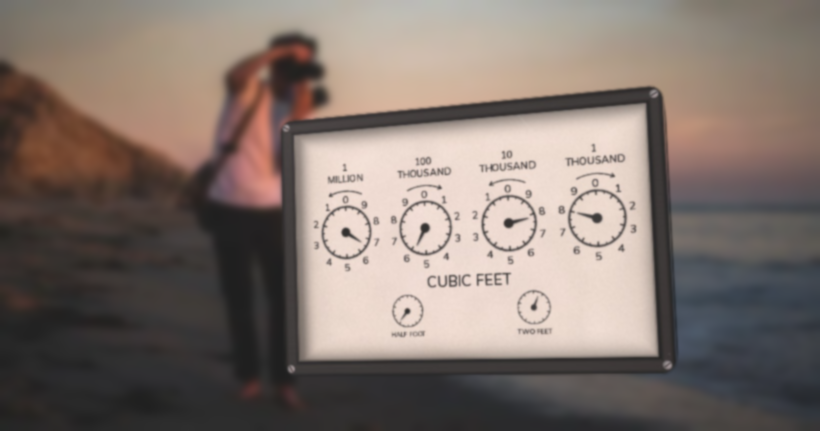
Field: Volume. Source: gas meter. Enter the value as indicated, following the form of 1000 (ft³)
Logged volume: 657800 (ft³)
